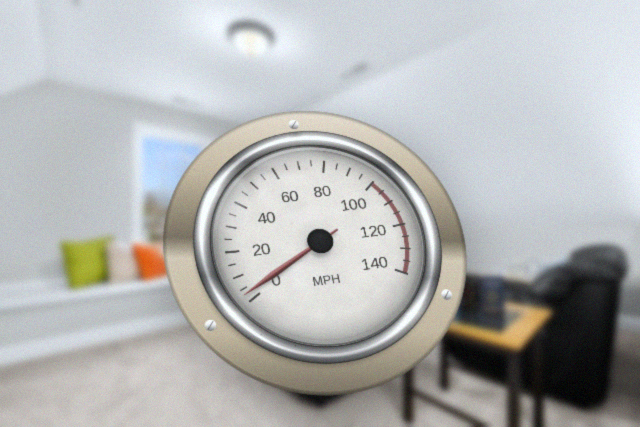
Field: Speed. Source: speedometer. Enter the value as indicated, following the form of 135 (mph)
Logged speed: 2.5 (mph)
